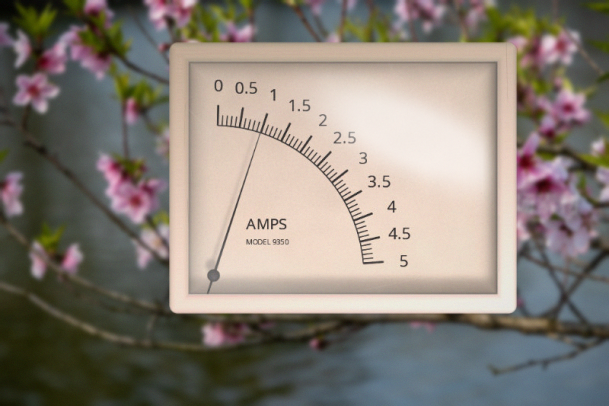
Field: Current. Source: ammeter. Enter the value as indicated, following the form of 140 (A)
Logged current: 1 (A)
